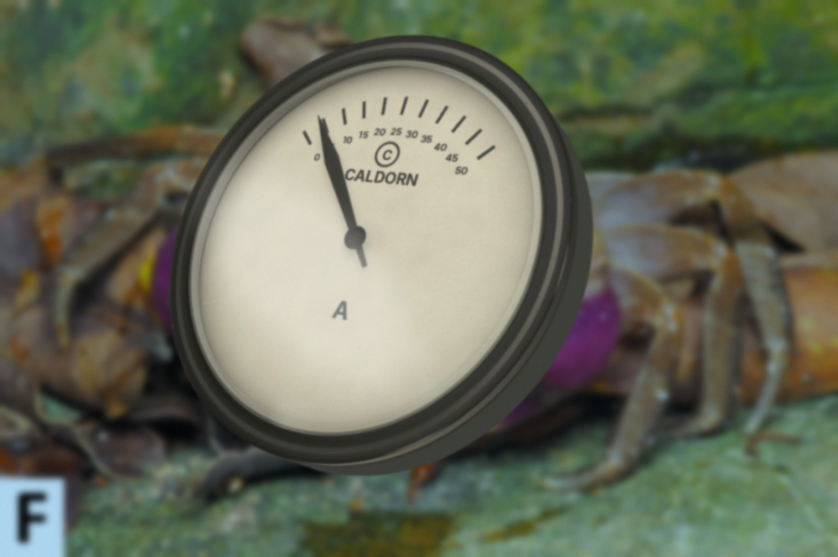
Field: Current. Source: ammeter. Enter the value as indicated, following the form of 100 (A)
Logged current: 5 (A)
